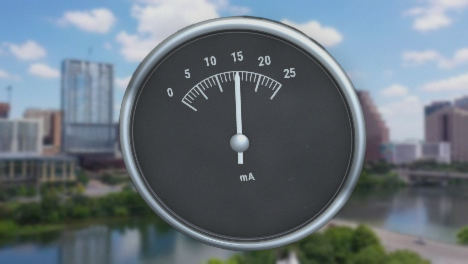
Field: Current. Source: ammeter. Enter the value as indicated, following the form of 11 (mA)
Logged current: 15 (mA)
